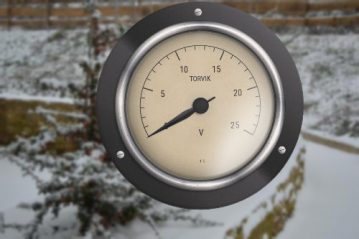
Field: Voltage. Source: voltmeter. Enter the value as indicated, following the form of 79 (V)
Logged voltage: 0 (V)
